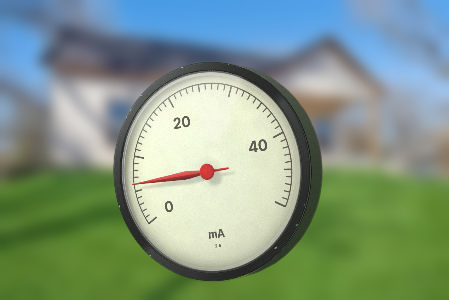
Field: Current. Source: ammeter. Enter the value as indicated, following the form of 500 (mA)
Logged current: 6 (mA)
